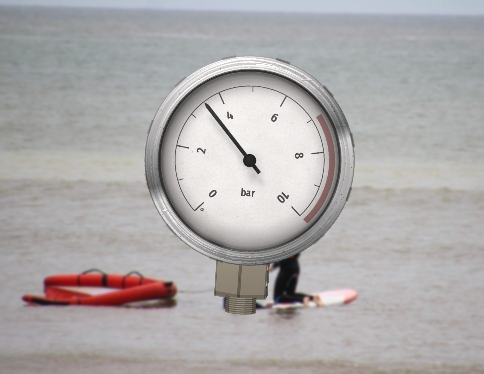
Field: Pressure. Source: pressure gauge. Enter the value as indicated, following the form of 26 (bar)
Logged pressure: 3.5 (bar)
